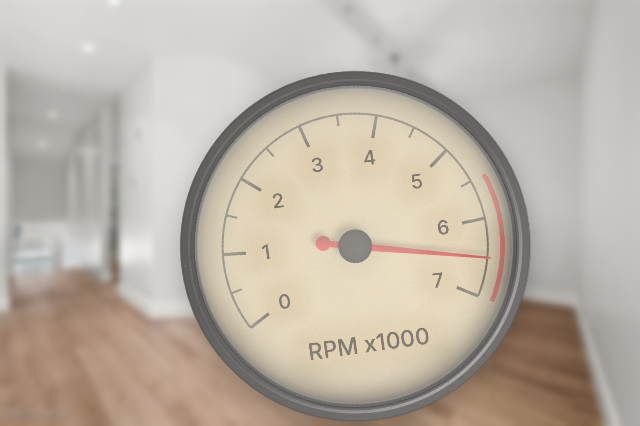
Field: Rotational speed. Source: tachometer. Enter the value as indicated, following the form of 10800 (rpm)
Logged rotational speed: 6500 (rpm)
